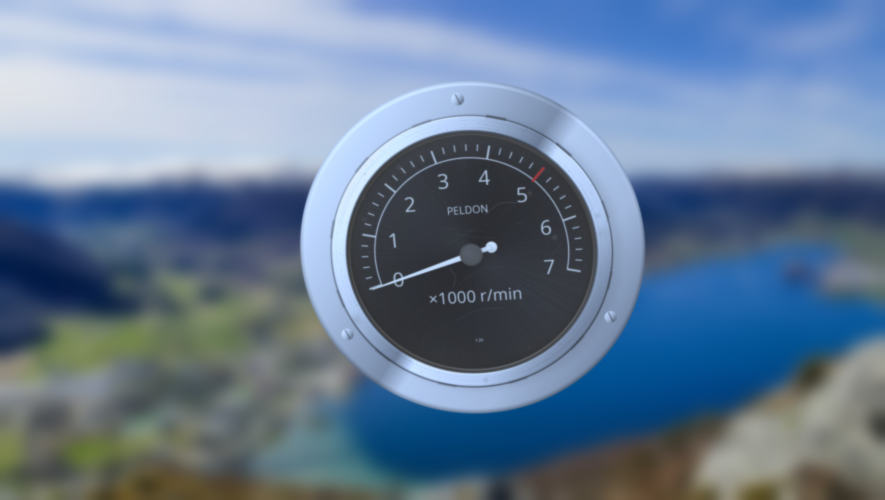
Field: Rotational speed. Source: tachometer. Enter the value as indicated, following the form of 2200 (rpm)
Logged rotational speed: 0 (rpm)
